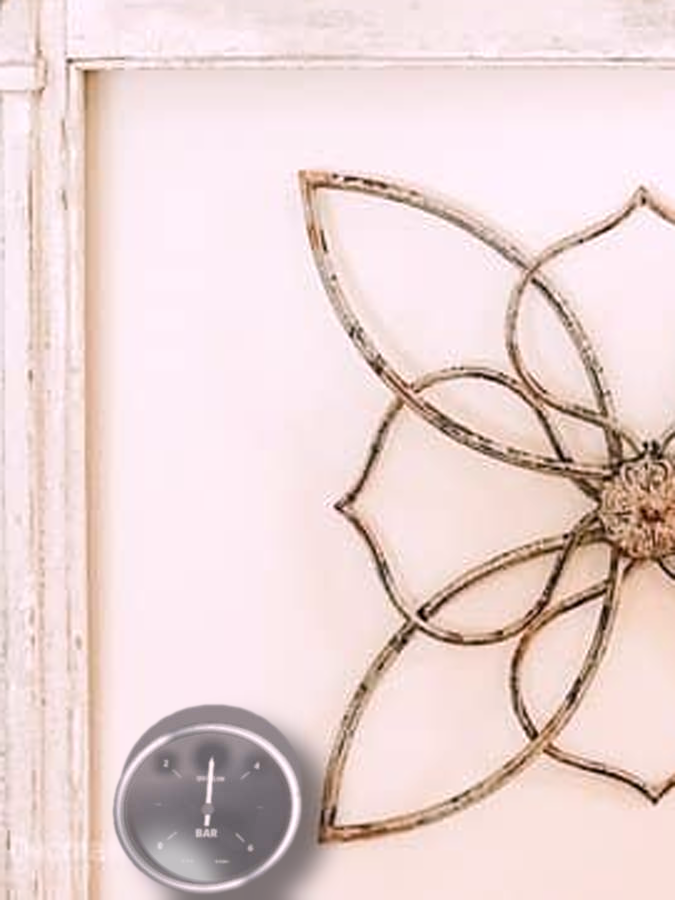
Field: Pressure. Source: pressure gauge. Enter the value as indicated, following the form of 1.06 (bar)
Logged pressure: 3 (bar)
